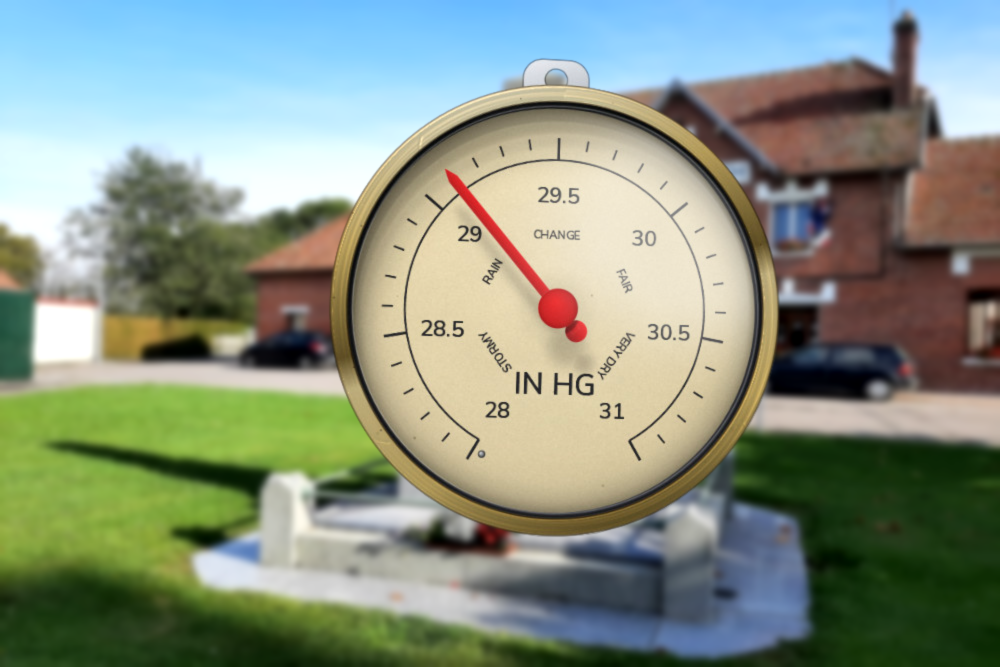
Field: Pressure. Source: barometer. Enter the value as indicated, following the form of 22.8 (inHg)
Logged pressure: 29.1 (inHg)
